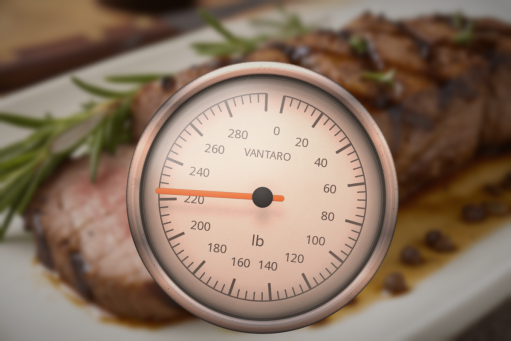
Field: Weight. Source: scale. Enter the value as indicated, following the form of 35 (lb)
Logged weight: 224 (lb)
